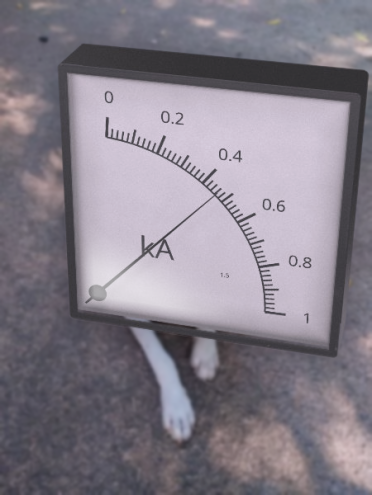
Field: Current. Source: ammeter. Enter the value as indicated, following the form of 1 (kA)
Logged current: 0.46 (kA)
